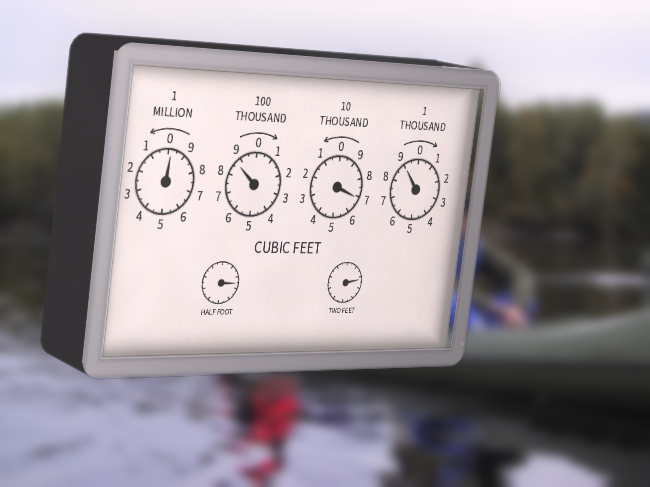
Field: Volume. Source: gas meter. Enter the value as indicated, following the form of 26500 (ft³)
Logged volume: 986900 (ft³)
